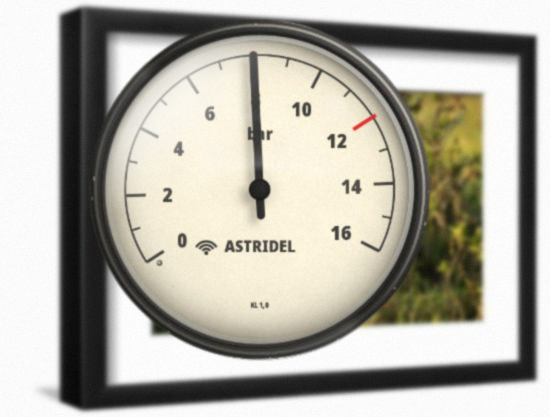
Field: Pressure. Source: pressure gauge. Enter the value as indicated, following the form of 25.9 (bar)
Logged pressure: 8 (bar)
